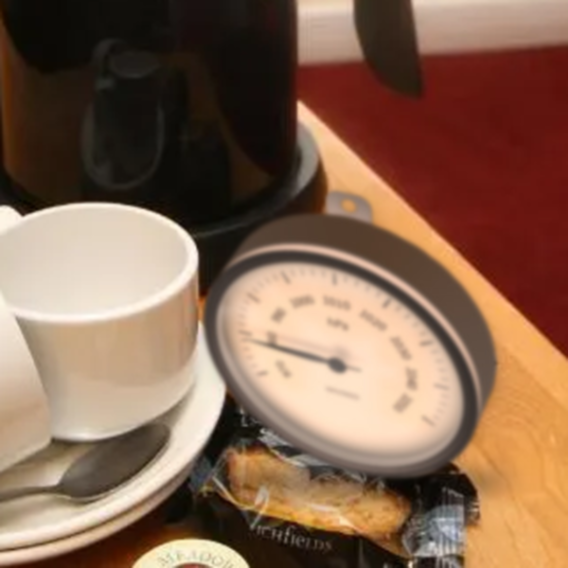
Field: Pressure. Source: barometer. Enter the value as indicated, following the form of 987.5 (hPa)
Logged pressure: 980 (hPa)
